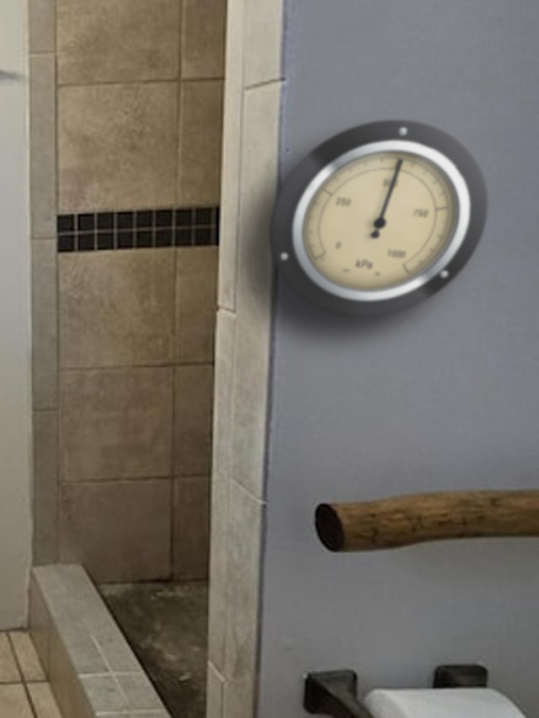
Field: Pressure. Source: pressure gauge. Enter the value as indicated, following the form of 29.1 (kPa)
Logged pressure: 500 (kPa)
